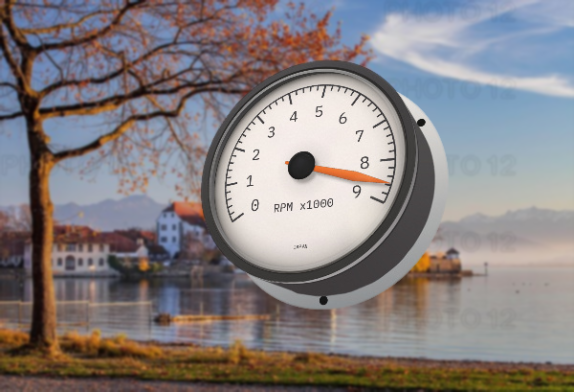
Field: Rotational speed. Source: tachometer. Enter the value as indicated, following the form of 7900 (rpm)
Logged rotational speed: 8600 (rpm)
